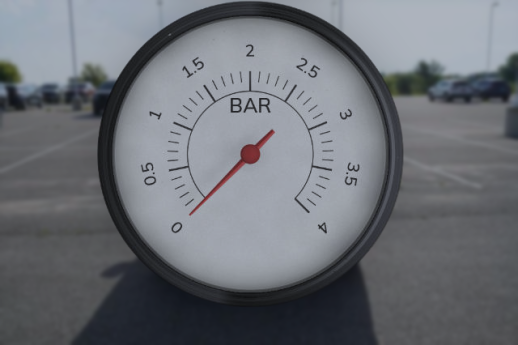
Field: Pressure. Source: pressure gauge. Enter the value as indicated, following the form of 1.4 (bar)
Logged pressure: 0 (bar)
